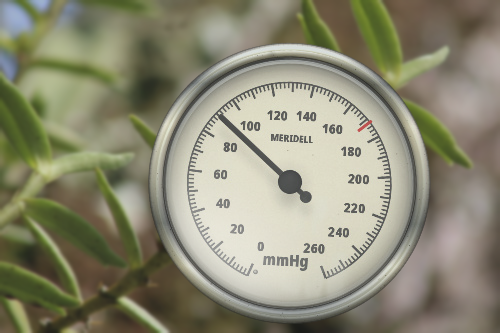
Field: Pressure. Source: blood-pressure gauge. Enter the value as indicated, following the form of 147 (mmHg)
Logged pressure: 90 (mmHg)
